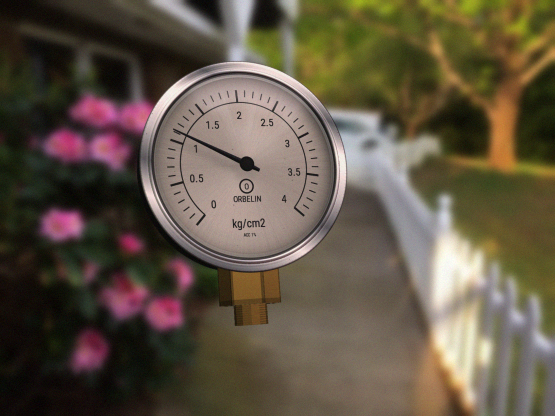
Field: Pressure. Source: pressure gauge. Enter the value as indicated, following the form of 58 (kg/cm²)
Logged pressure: 1.1 (kg/cm²)
